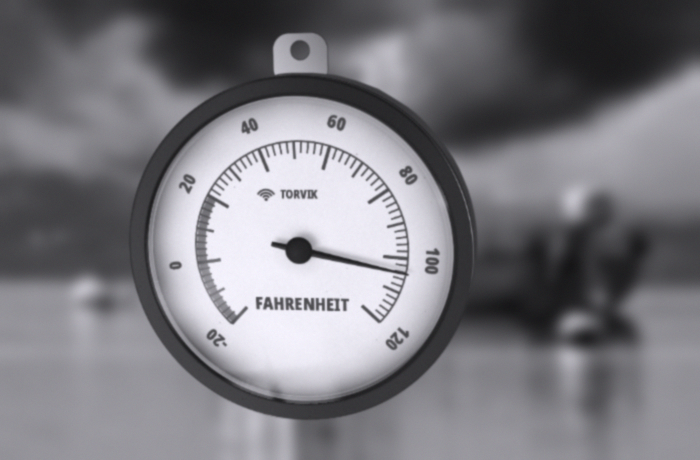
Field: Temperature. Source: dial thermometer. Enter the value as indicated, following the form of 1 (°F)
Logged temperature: 104 (°F)
